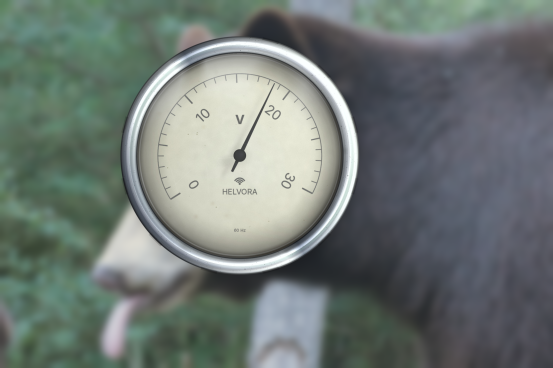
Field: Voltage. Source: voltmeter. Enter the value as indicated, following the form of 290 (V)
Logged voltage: 18.5 (V)
